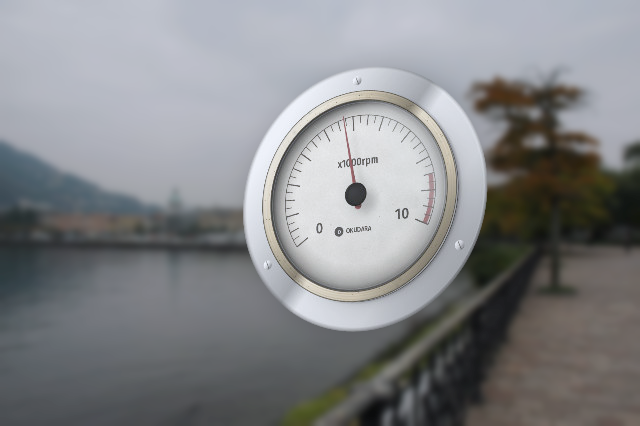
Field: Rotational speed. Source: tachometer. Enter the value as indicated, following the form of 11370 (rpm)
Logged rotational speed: 4750 (rpm)
